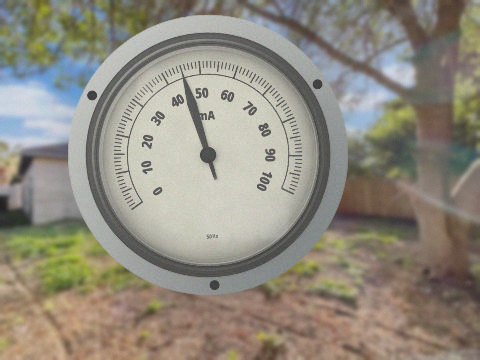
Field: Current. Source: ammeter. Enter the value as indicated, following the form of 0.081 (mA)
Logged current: 45 (mA)
